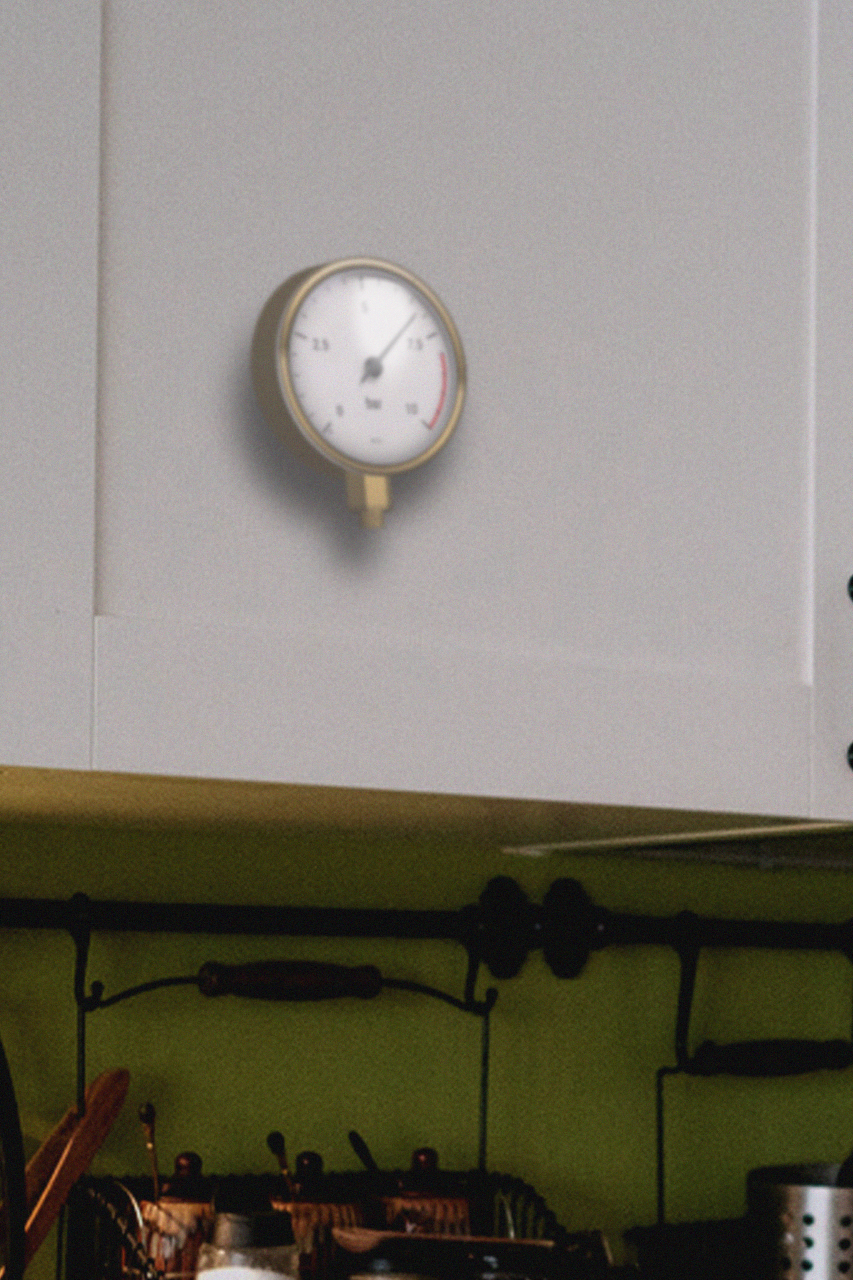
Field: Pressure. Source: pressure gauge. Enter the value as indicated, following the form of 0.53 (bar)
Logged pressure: 6.75 (bar)
